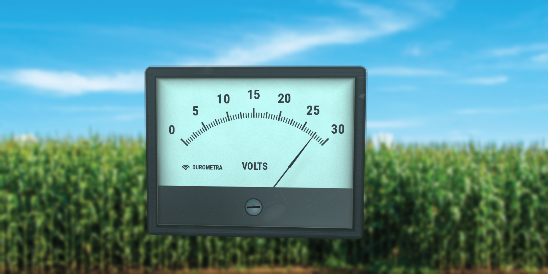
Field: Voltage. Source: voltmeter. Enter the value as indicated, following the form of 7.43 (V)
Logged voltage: 27.5 (V)
